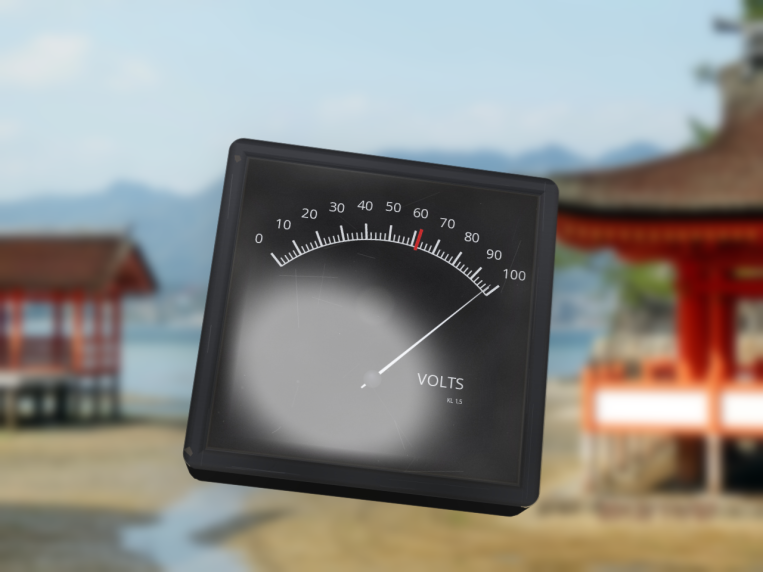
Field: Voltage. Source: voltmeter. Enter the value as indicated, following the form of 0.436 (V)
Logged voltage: 98 (V)
